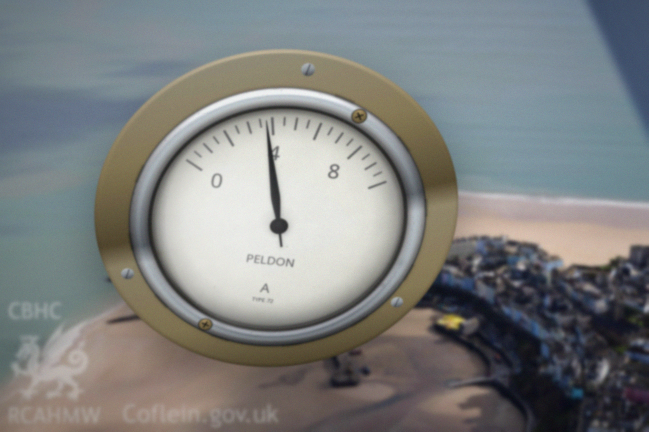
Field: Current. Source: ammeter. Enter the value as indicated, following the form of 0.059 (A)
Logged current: 3.75 (A)
